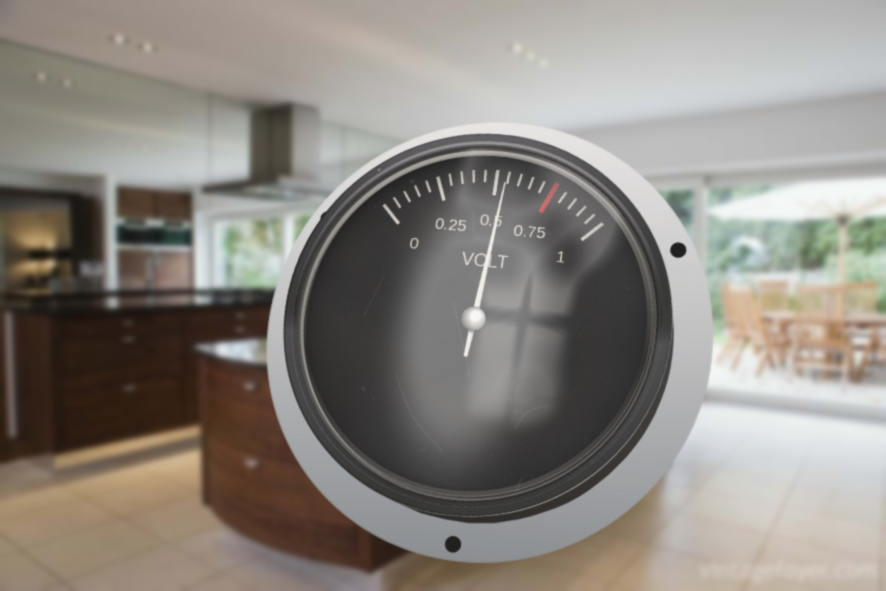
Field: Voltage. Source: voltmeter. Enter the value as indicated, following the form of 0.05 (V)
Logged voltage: 0.55 (V)
